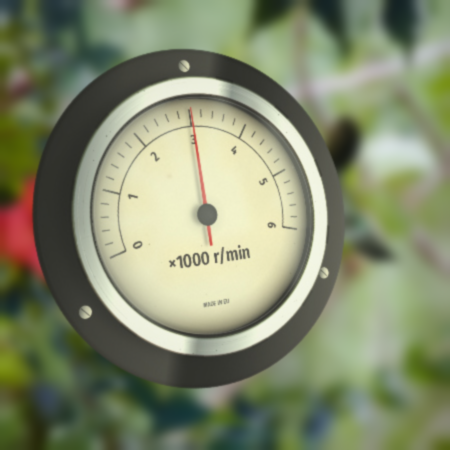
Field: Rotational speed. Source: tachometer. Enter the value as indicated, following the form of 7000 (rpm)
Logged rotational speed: 3000 (rpm)
